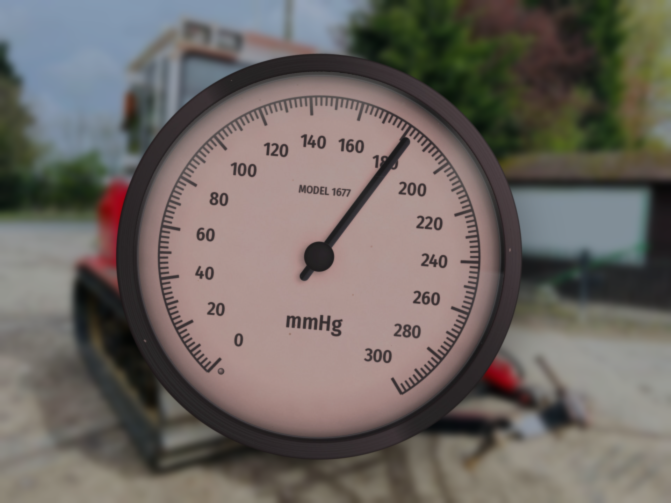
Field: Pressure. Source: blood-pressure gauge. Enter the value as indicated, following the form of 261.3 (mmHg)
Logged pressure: 182 (mmHg)
